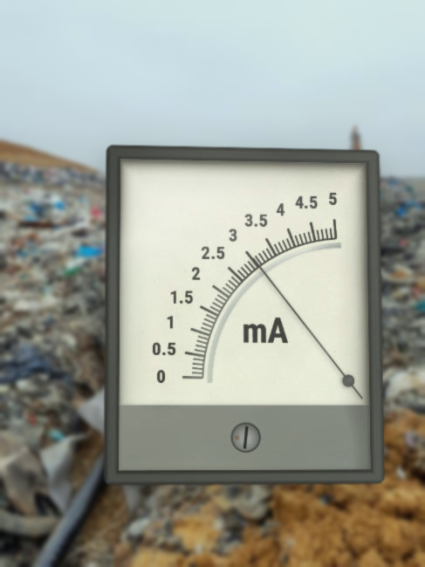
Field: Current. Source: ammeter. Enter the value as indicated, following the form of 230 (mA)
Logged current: 3 (mA)
